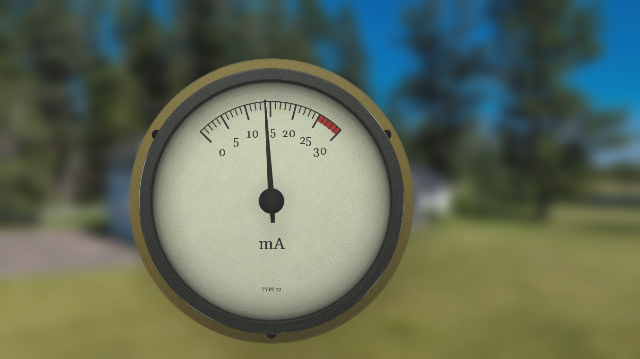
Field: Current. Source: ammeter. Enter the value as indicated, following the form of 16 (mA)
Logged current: 14 (mA)
